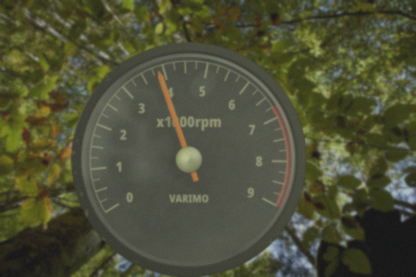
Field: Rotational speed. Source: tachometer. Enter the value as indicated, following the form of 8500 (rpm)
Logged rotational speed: 3875 (rpm)
